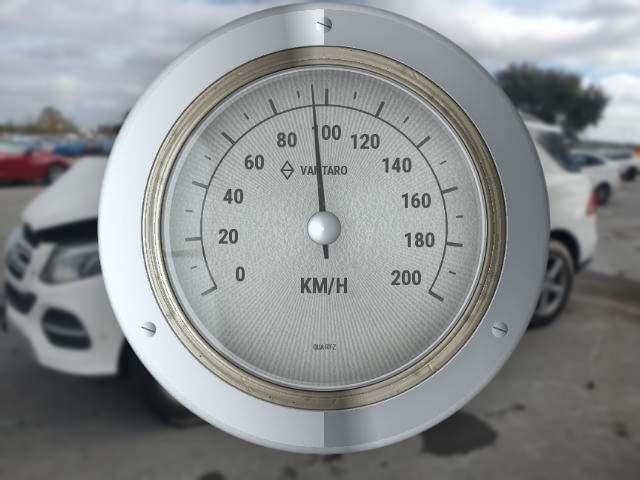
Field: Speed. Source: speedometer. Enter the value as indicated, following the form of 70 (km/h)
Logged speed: 95 (km/h)
